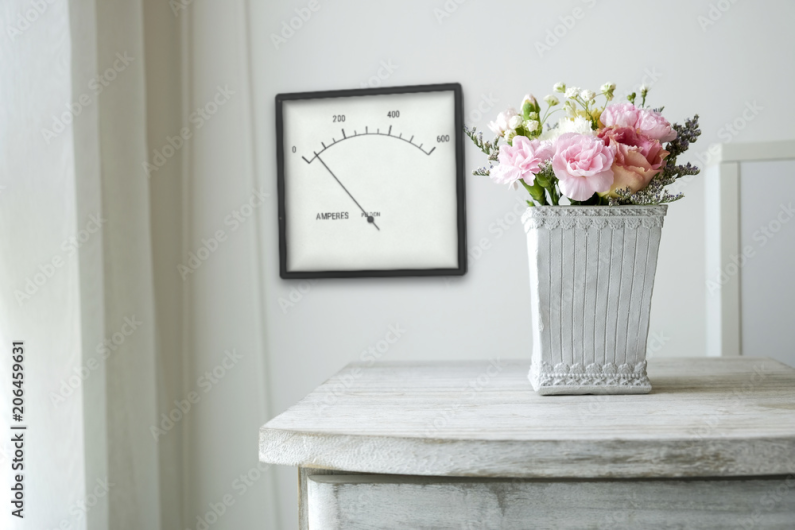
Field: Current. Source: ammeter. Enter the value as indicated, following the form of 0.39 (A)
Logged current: 50 (A)
